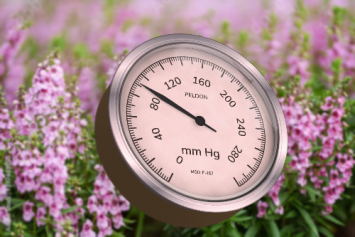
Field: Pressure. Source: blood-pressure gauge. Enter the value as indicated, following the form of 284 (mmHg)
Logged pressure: 90 (mmHg)
